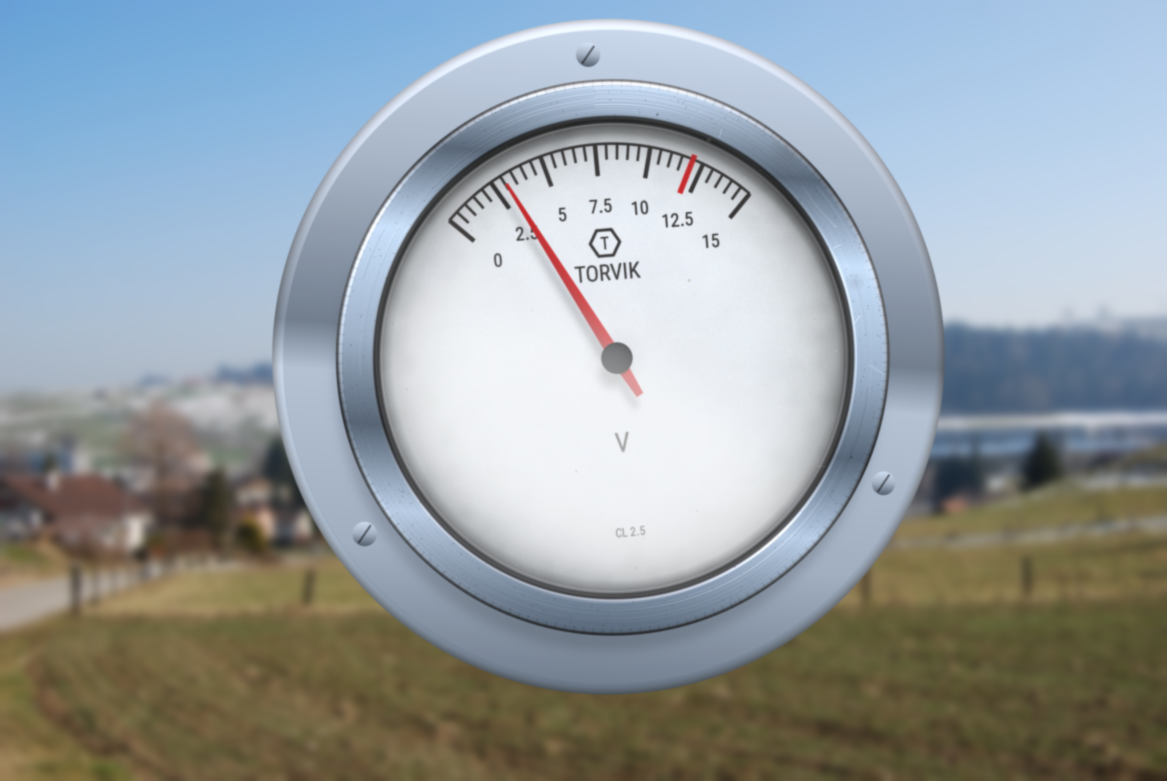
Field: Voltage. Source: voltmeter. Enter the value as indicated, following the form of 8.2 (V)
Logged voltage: 3 (V)
